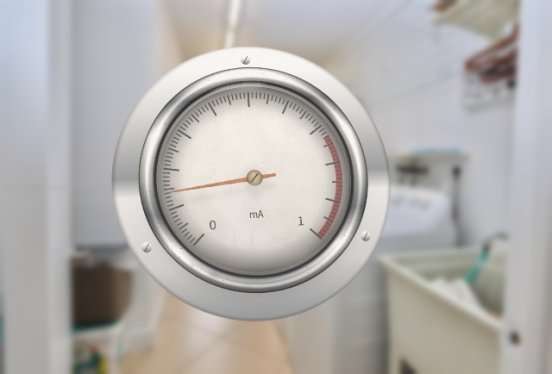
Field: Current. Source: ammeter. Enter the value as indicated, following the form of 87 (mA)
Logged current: 0.14 (mA)
